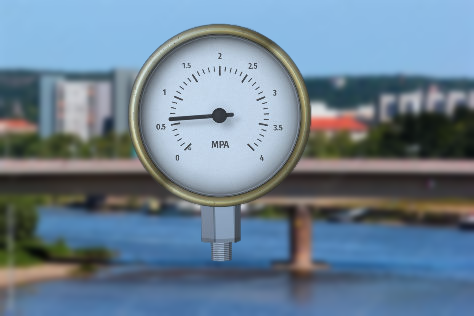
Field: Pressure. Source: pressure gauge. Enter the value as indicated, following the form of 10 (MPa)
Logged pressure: 0.6 (MPa)
